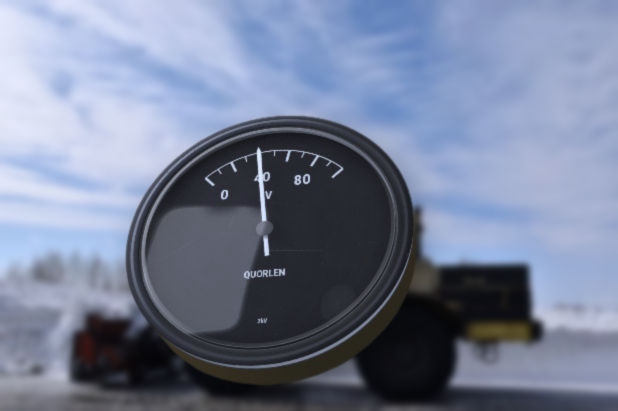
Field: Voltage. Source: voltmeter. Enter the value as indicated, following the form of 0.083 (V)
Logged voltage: 40 (V)
